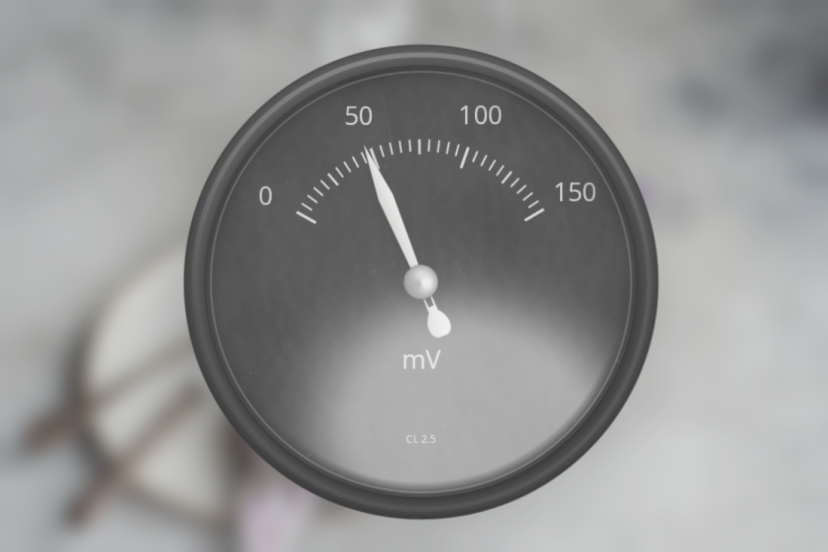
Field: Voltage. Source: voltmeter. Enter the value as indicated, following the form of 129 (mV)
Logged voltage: 47.5 (mV)
